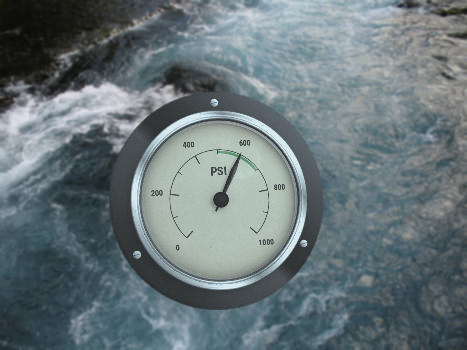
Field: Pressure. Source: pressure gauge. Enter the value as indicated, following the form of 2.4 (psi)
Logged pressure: 600 (psi)
